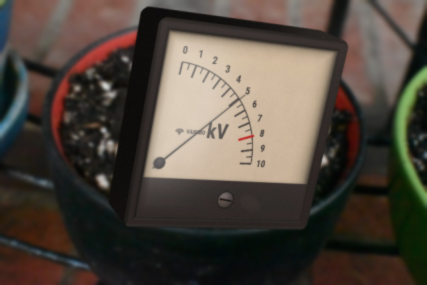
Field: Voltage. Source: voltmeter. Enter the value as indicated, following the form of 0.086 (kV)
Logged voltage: 5 (kV)
